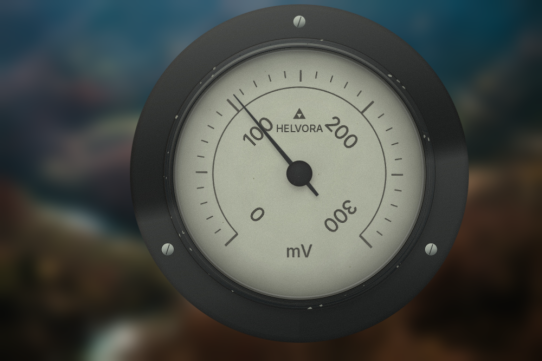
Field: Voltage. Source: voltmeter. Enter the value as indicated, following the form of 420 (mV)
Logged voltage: 105 (mV)
